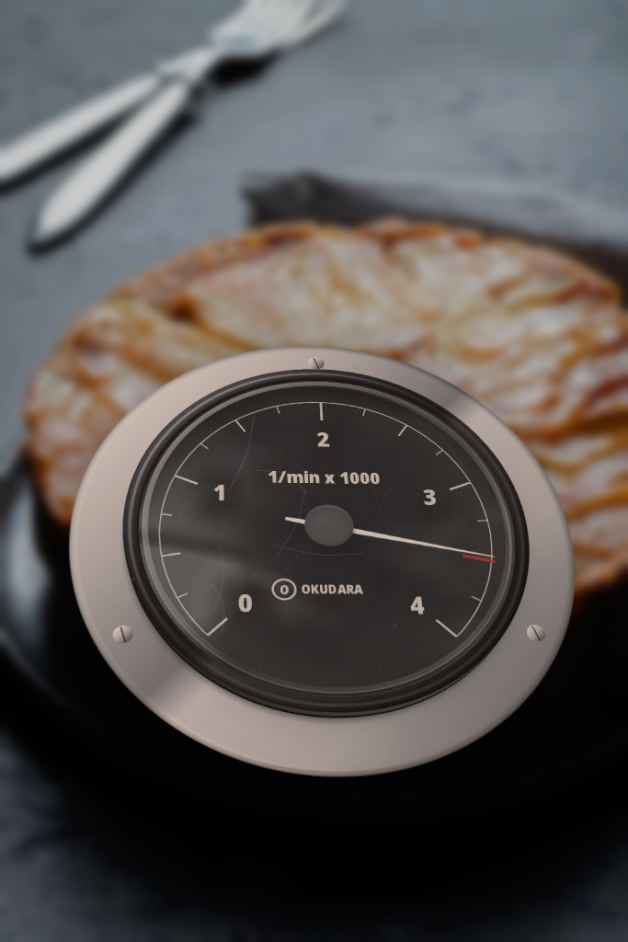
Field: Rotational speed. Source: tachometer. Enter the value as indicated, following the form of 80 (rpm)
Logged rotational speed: 3500 (rpm)
